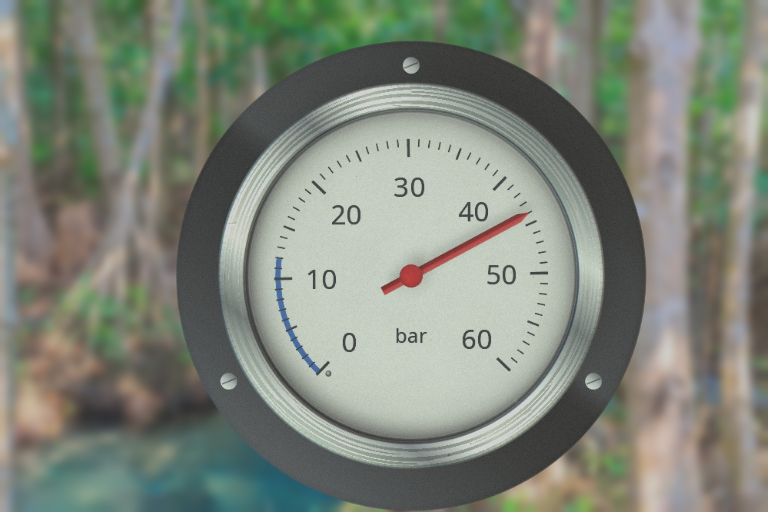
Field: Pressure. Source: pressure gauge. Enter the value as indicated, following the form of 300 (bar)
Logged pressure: 44 (bar)
